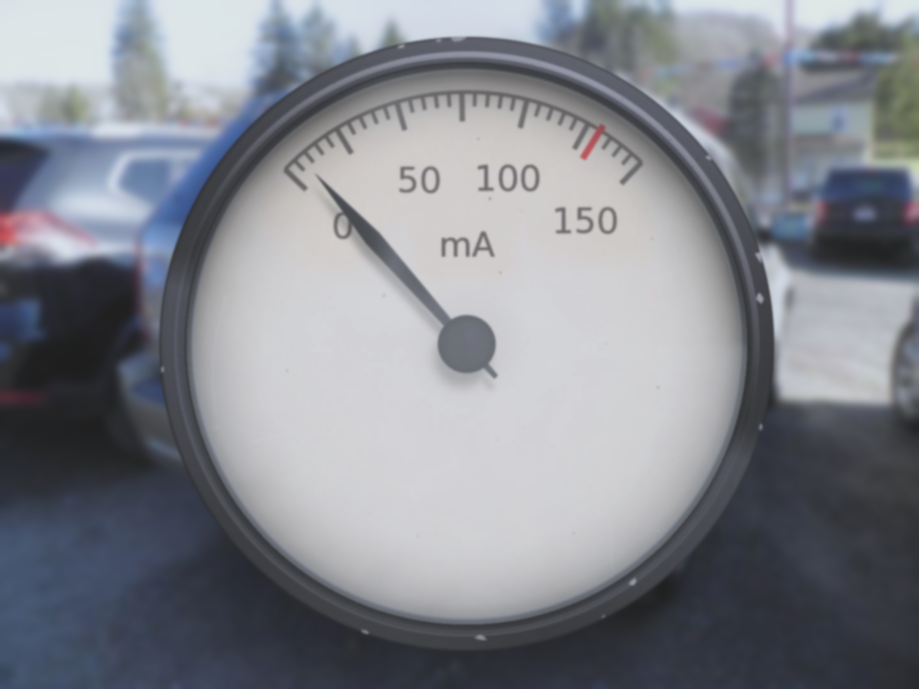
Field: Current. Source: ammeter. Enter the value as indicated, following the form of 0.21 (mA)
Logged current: 7.5 (mA)
